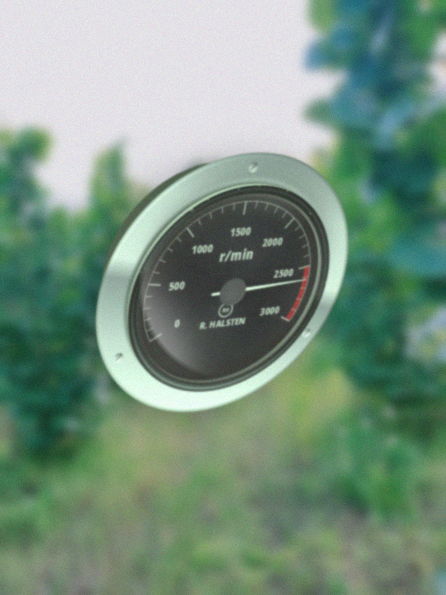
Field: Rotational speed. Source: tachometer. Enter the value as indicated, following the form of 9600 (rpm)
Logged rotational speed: 2600 (rpm)
